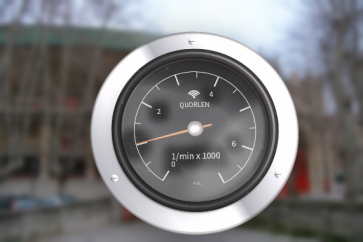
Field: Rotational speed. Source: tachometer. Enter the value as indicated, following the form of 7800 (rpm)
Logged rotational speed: 1000 (rpm)
